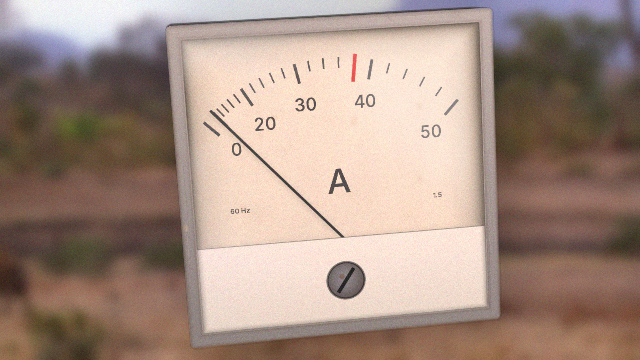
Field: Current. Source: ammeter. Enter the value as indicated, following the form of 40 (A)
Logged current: 10 (A)
